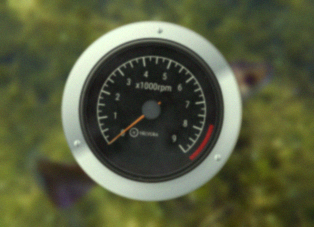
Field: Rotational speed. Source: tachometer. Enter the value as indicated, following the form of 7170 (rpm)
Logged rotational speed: 0 (rpm)
